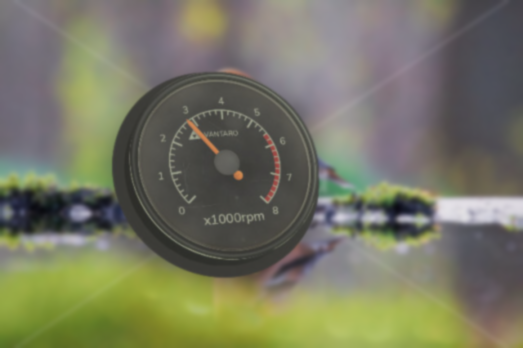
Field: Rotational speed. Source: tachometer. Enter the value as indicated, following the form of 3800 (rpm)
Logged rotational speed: 2800 (rpm)
